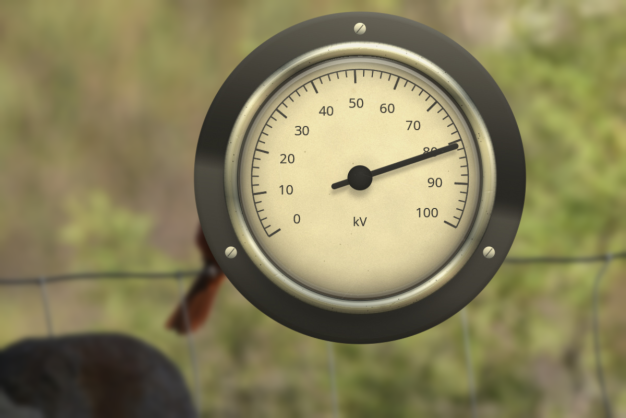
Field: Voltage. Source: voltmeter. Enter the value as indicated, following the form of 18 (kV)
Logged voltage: 81 (kV)
